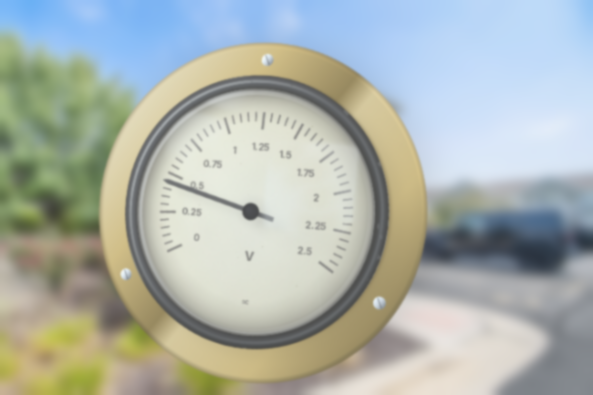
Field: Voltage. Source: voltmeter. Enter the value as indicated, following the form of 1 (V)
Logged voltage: 0.45 (V)
